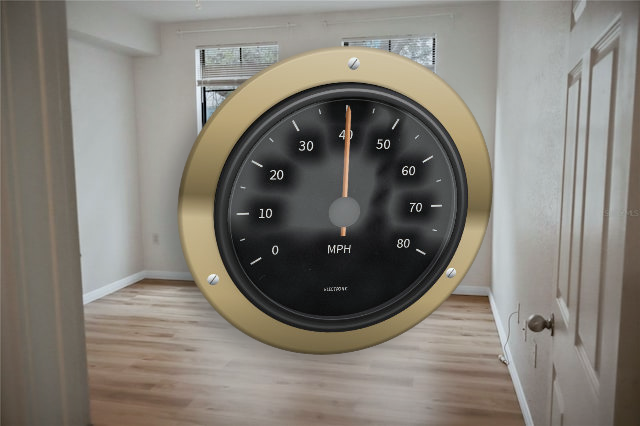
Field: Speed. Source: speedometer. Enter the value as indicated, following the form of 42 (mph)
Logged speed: 40 (mph)
